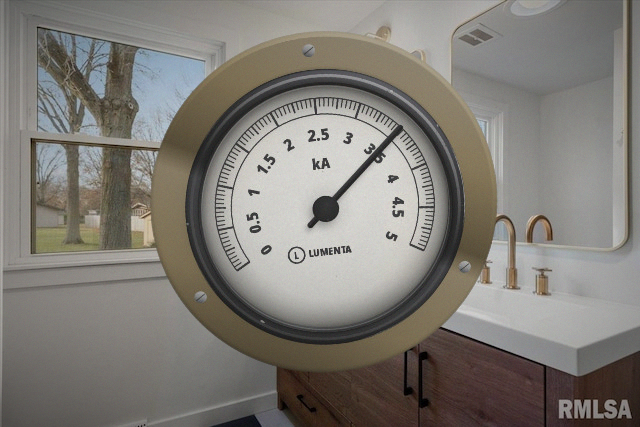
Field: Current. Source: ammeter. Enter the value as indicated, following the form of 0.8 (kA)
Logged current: 3.5 (kA)
